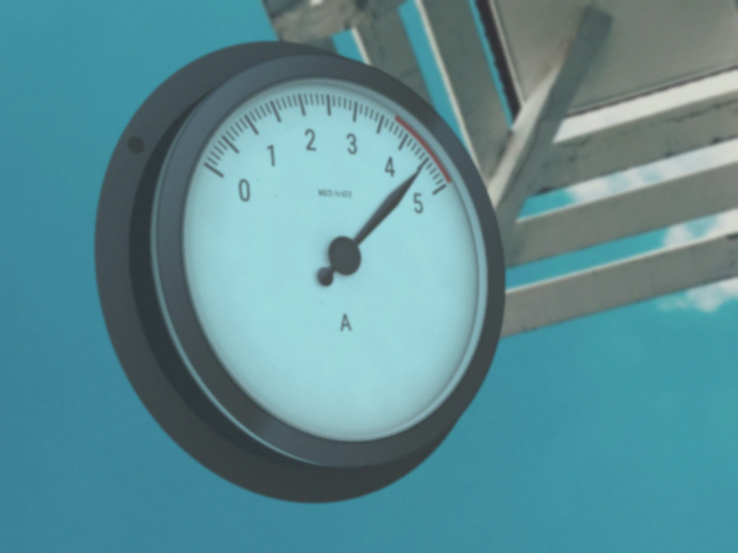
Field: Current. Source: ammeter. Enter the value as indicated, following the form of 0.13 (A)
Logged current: 4.5 (A)
